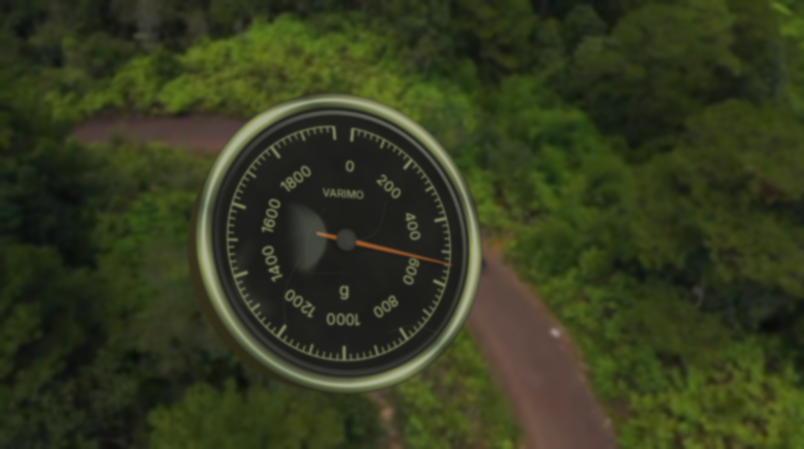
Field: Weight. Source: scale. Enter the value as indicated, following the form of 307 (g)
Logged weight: 540 (g)
